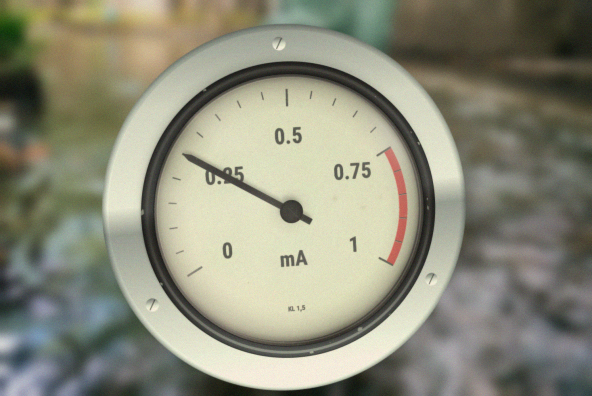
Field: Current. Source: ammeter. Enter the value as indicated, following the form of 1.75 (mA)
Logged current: 0.25 (mA)
